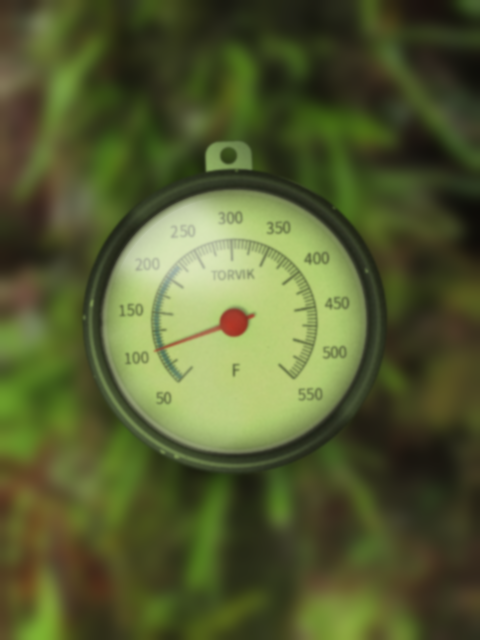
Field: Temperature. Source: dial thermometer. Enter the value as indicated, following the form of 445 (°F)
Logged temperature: 100 (°F)
